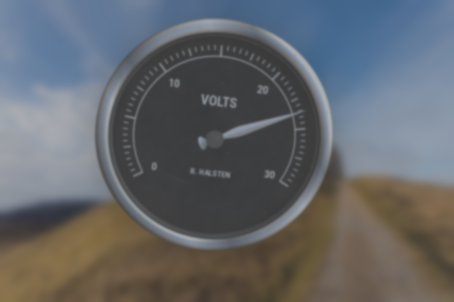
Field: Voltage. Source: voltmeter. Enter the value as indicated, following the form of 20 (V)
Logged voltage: 23.5 (V)
